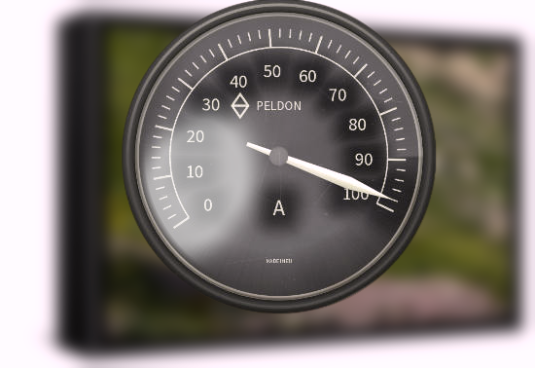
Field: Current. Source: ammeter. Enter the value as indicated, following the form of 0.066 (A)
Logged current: 98 (A)
